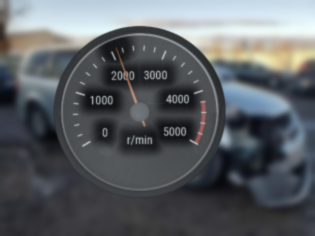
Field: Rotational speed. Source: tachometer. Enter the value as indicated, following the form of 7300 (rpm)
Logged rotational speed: 2100 (rpm)
